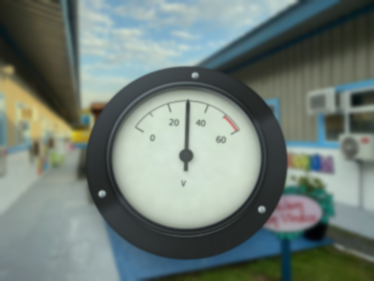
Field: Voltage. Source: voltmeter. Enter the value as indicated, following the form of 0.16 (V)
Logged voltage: 30 (V)
